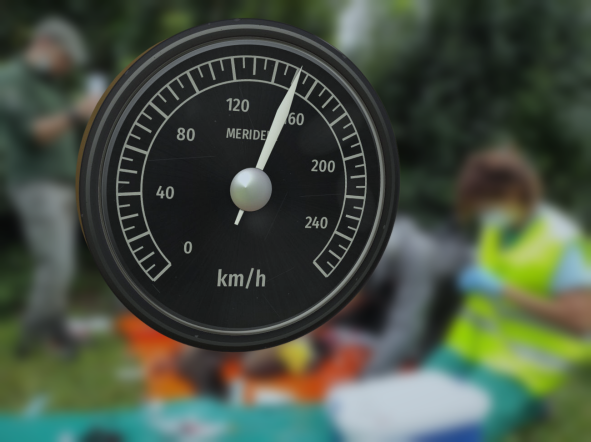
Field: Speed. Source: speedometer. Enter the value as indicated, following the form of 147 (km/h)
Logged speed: 150 (km/h)
